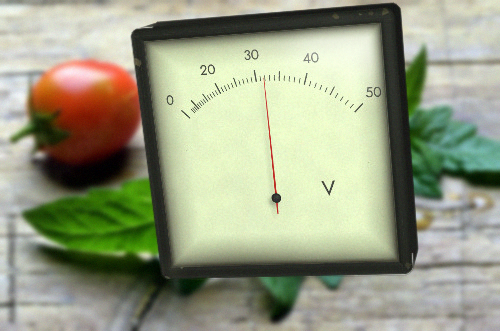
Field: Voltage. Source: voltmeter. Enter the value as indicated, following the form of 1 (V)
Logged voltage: 32 (V)
